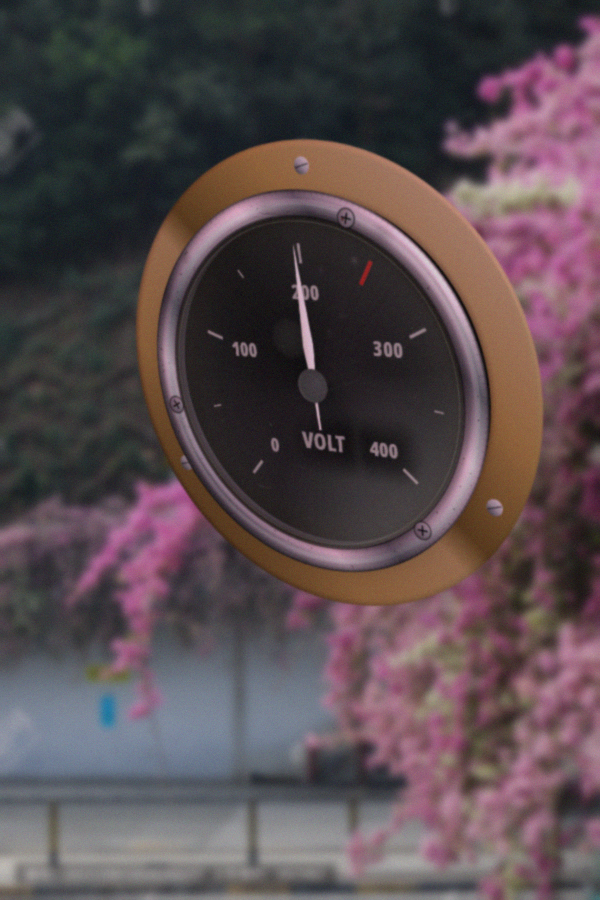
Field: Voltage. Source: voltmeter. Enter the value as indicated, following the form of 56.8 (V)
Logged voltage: 200 (V)
